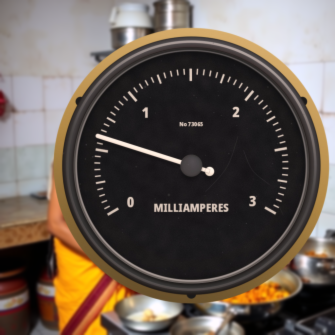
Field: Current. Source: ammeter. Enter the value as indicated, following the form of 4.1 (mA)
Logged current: 0.6 (mA)
